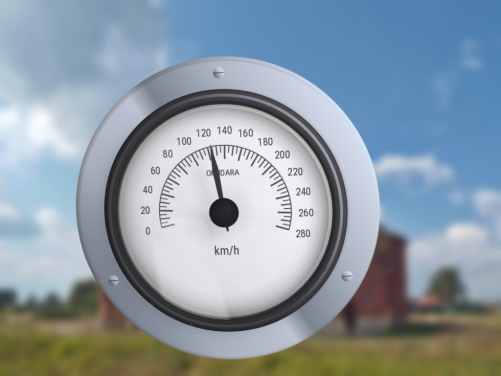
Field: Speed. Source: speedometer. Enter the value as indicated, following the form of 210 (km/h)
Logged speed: 125 (km/h)
